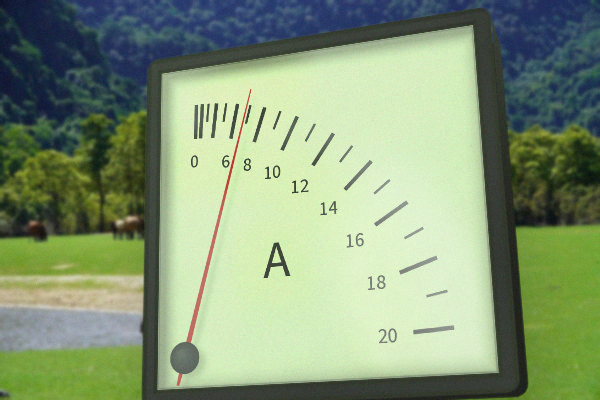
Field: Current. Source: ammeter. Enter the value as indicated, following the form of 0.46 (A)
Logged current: 7 (A)
